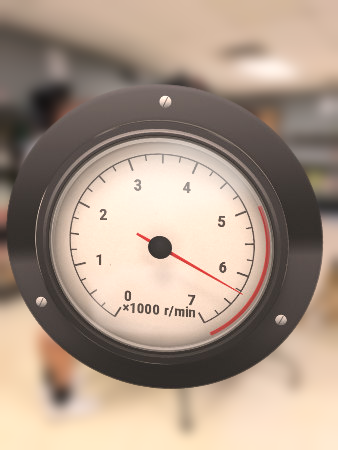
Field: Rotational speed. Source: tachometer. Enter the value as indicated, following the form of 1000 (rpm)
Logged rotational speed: 6250 (rpm)
